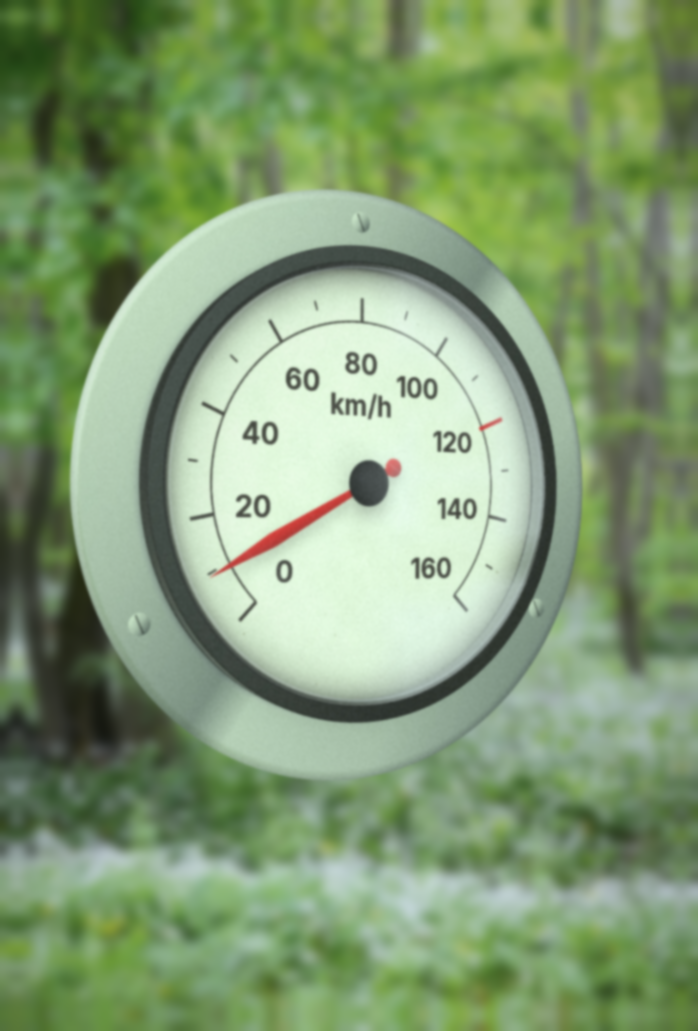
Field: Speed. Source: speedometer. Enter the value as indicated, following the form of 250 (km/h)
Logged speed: 10 (km/h)
